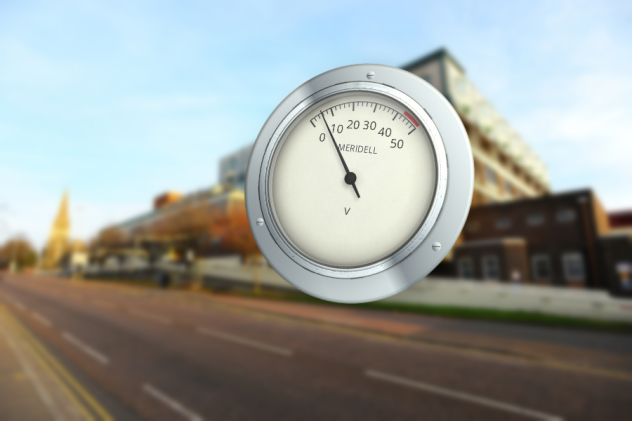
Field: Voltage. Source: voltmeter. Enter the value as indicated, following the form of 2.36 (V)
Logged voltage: 6 (V)
